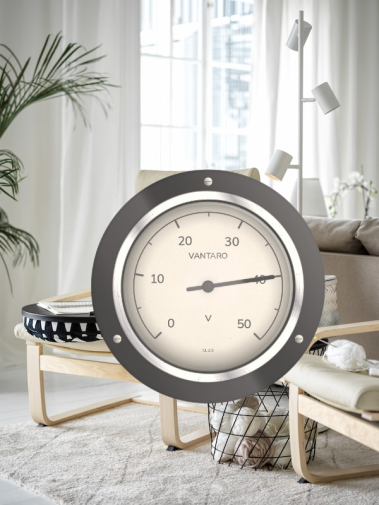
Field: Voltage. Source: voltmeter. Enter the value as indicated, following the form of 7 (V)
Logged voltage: 40 (V)
